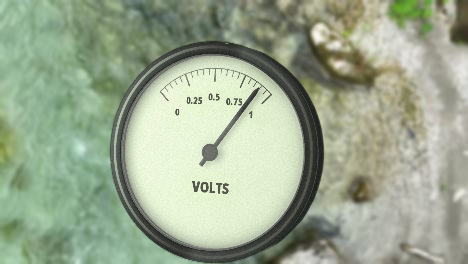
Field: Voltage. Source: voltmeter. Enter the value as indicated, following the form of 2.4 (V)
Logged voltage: 0.9 (V)
